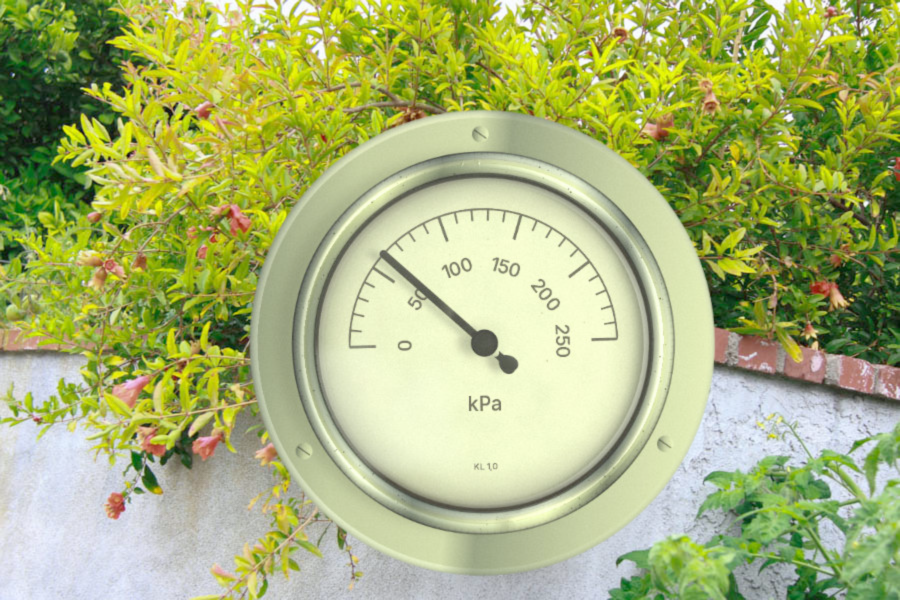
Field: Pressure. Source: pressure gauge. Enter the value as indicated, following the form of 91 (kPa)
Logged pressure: 60 (kPa)
